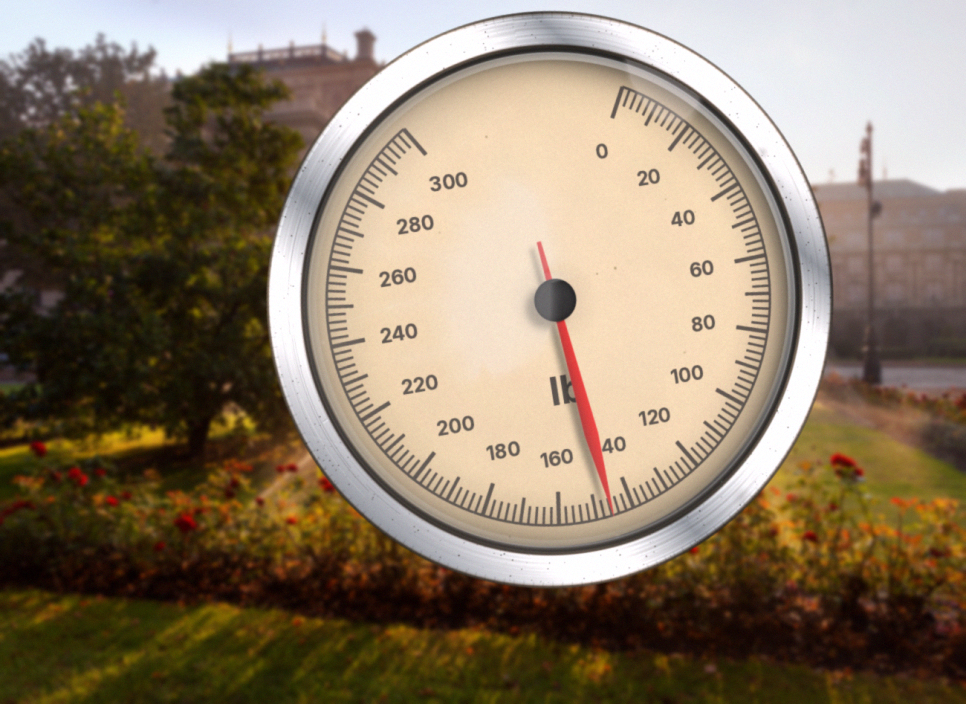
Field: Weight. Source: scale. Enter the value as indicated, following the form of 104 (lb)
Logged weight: 146 (lb)
